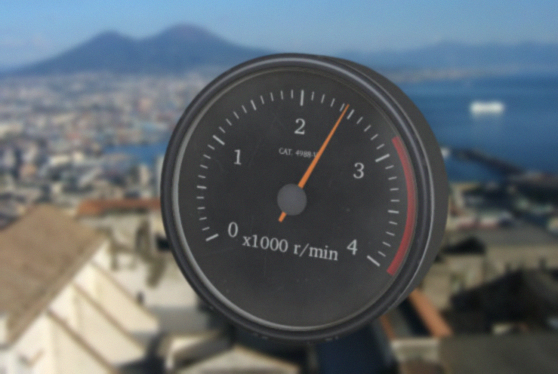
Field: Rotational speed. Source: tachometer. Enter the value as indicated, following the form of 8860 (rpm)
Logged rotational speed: 2450 (rpm)
